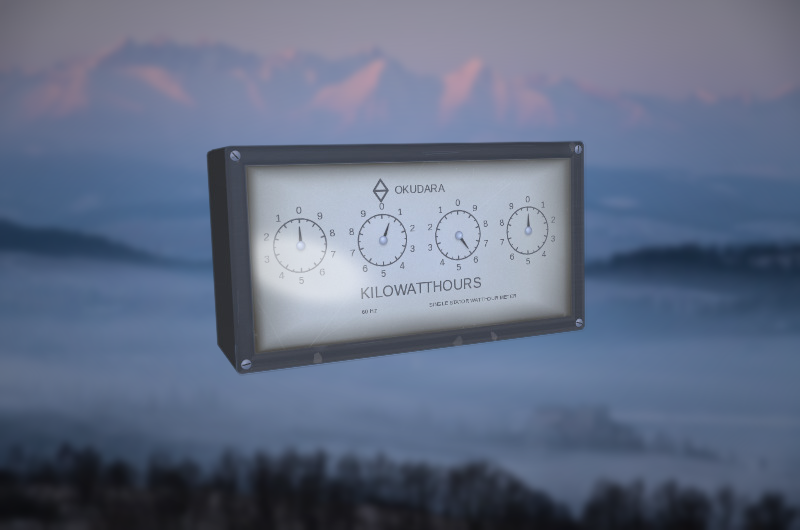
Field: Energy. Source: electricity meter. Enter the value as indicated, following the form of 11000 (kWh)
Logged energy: 60 (kWh)
